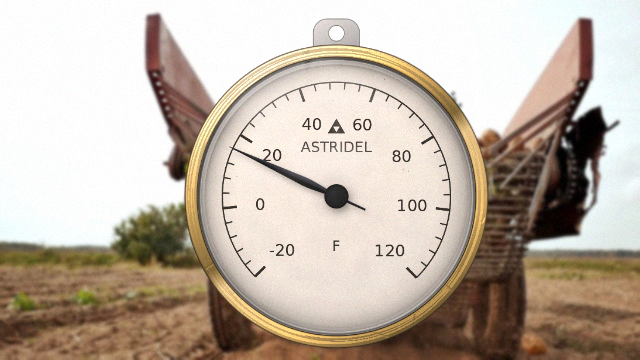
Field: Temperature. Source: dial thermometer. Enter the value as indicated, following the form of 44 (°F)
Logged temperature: 16 (°F)
